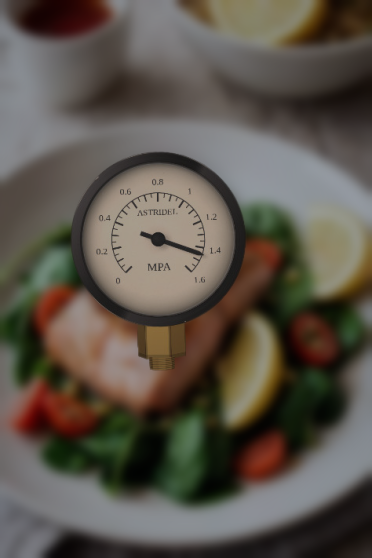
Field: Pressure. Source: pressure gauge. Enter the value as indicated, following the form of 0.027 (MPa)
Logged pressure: 1.45 (MPa)
